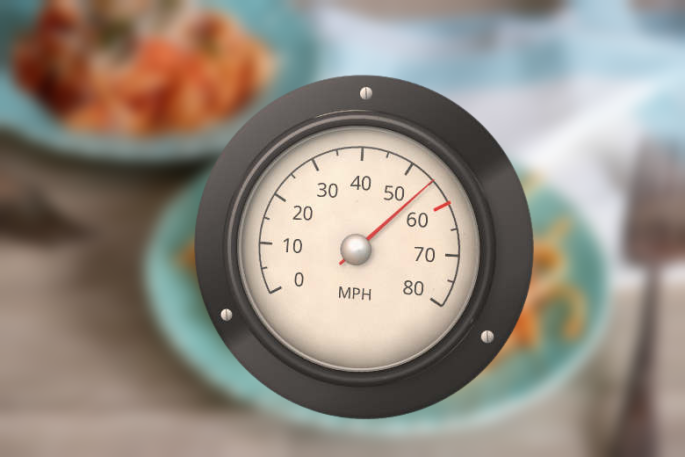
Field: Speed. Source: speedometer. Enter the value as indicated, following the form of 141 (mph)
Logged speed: 55 (mph)
